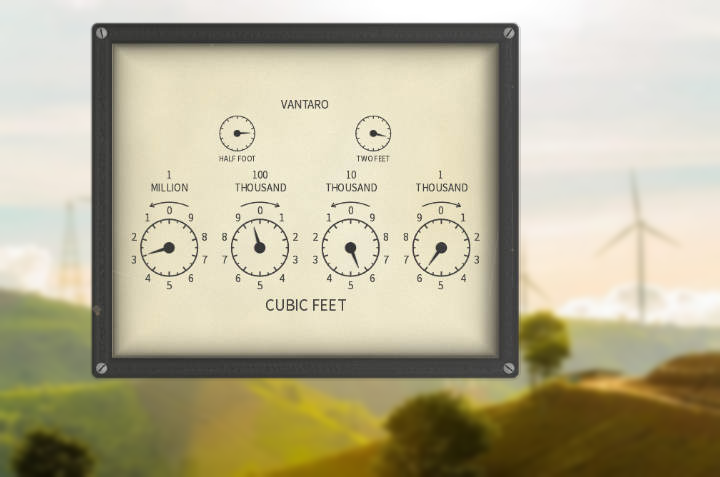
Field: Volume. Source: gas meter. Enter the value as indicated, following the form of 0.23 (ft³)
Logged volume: 295600 (ft³)
